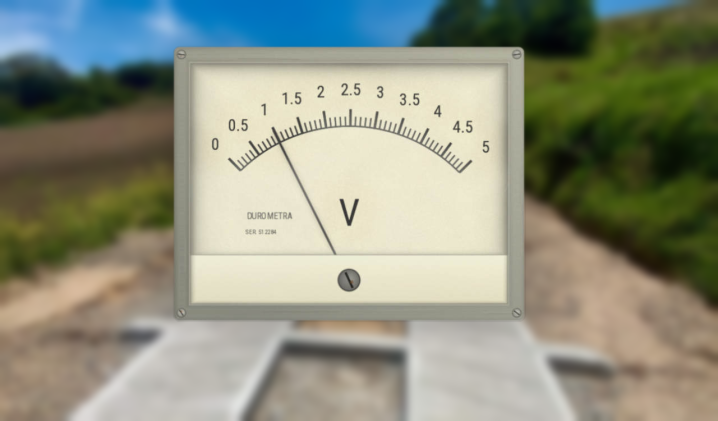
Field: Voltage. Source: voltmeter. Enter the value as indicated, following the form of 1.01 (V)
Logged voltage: 1 (V)
